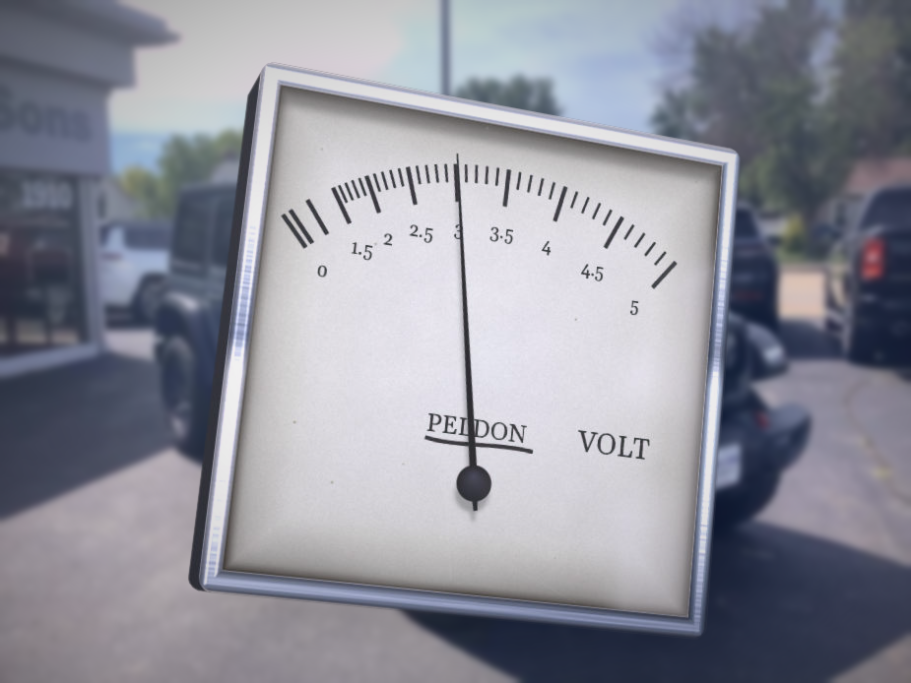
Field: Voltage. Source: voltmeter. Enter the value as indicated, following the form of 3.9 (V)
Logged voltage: 3 (V)
